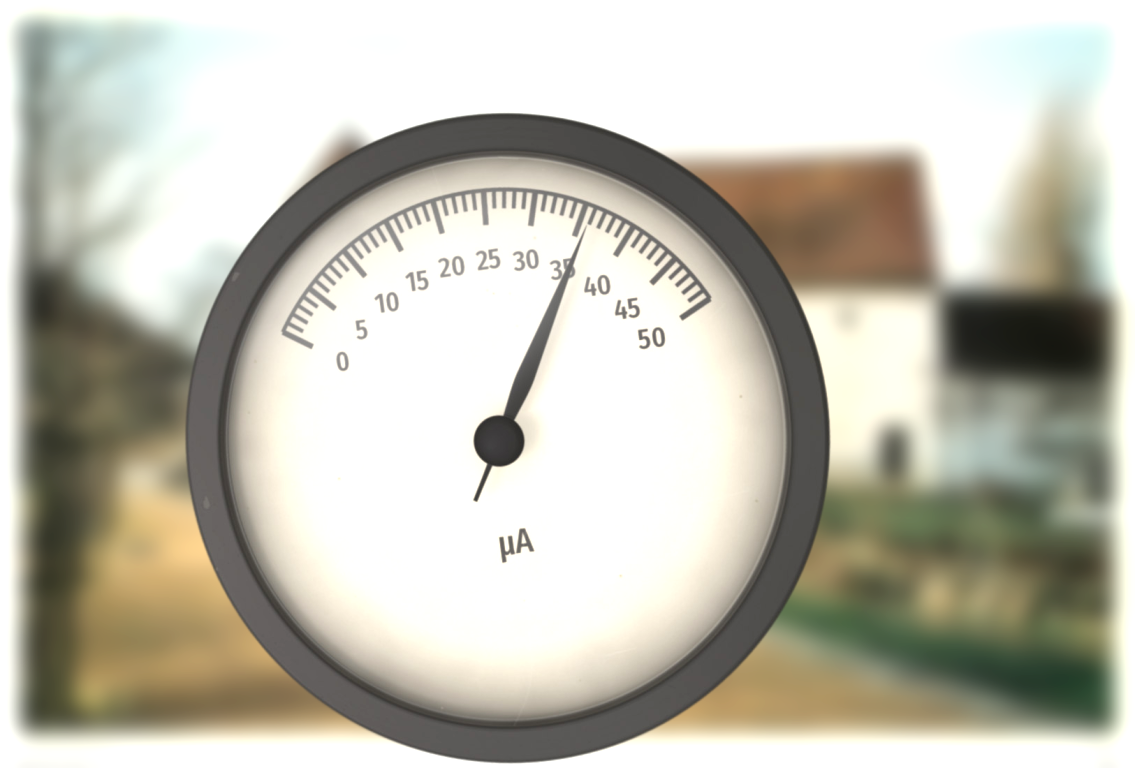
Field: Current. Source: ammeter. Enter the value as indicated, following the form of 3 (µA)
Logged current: 36 (µA)
